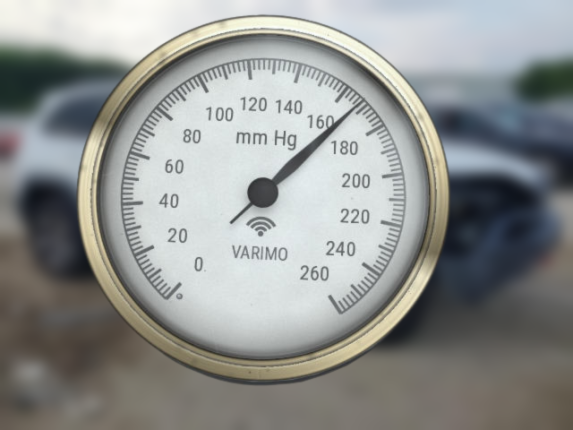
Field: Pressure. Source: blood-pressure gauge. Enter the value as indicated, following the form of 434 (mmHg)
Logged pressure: 168 (mmHg)
